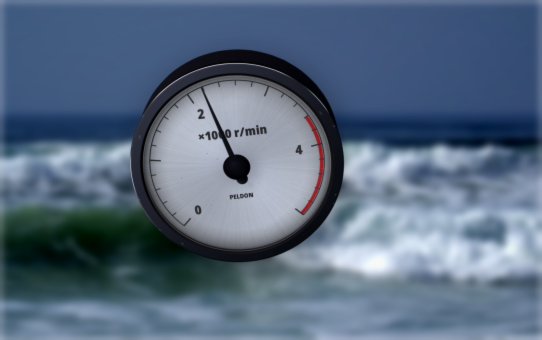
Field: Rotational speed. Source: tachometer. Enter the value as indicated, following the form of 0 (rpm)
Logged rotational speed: 2200 (rpm)
